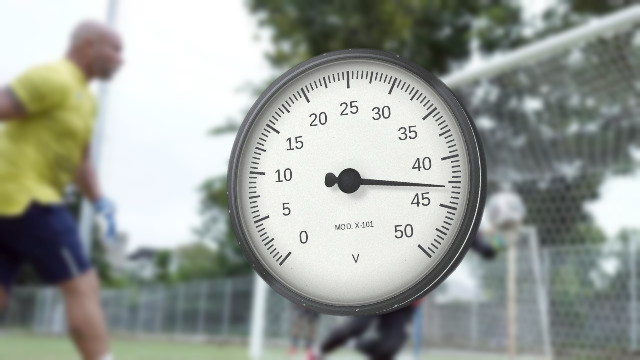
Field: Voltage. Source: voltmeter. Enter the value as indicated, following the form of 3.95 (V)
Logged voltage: 43 (V)
